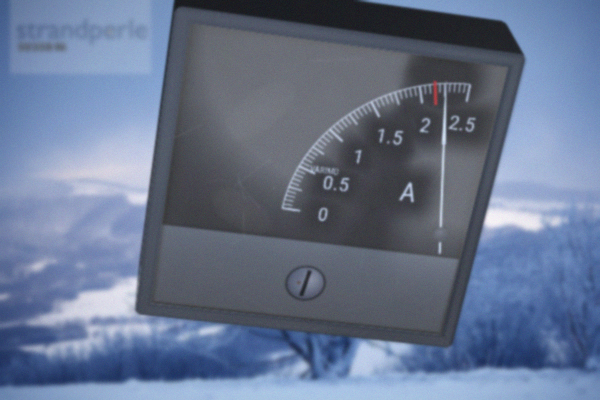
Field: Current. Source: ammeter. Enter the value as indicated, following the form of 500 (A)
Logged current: 2.25 (A)
